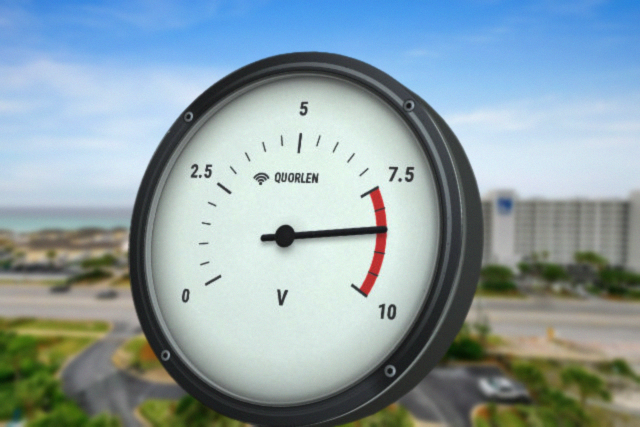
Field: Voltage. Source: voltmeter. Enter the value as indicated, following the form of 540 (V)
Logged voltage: 8.5 (V)
